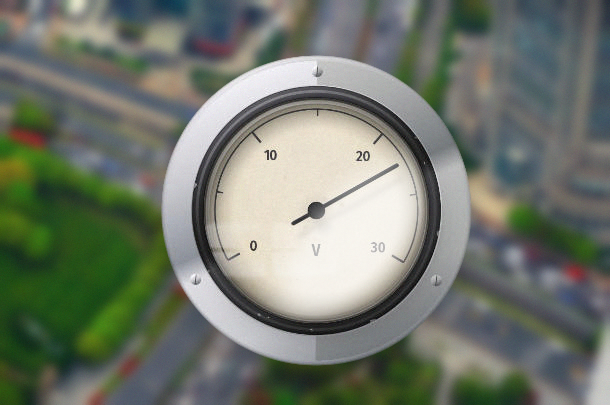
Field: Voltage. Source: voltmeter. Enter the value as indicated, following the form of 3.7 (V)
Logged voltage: 22.5 (V)
